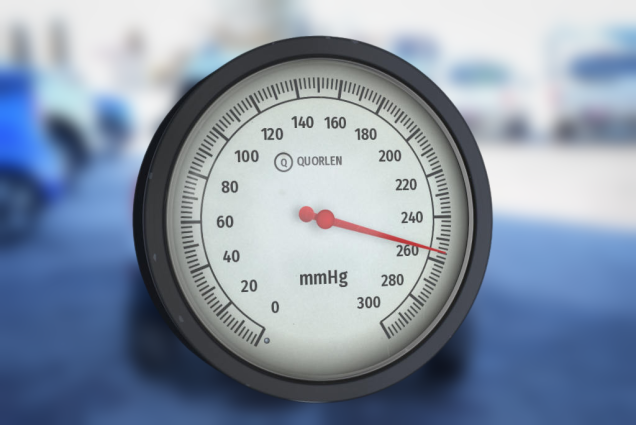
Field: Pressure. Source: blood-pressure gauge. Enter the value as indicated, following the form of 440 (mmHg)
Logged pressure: 256 (mmHg)
